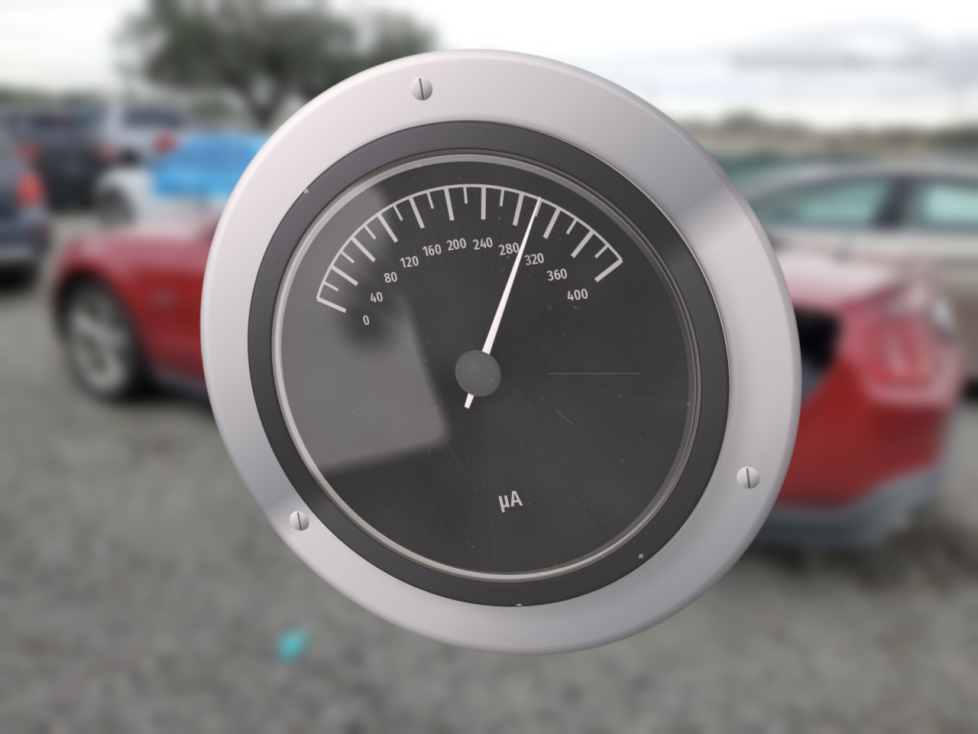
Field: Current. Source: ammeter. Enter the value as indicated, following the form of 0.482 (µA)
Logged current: 300 (µA)
